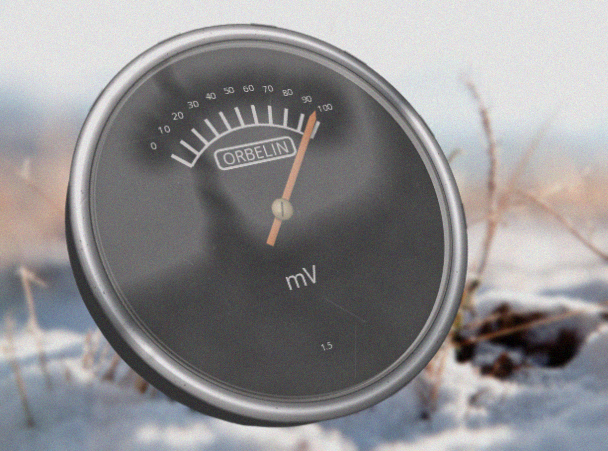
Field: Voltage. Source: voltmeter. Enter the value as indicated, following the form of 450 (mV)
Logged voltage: 95 (mV)
